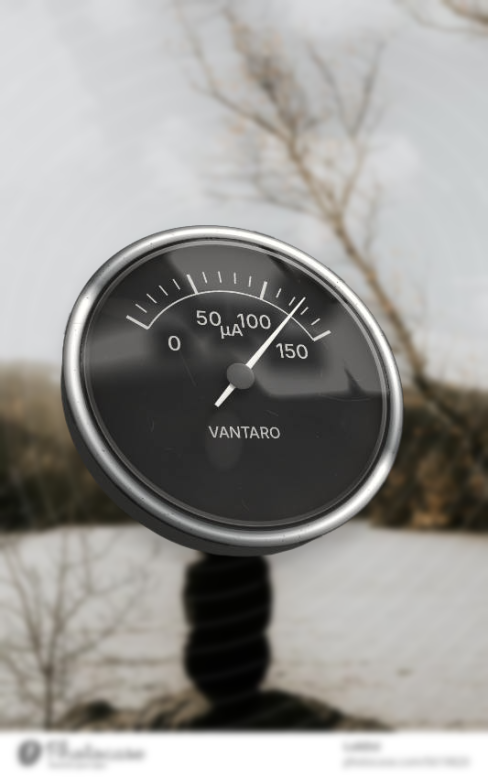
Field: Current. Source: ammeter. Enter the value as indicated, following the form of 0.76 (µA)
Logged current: 125 (µA)
